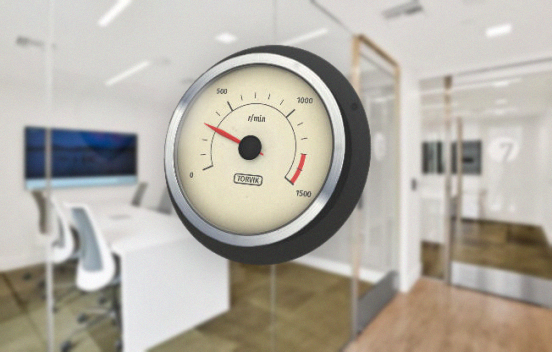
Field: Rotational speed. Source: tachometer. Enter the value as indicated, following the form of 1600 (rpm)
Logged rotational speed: 300 (rpm)
